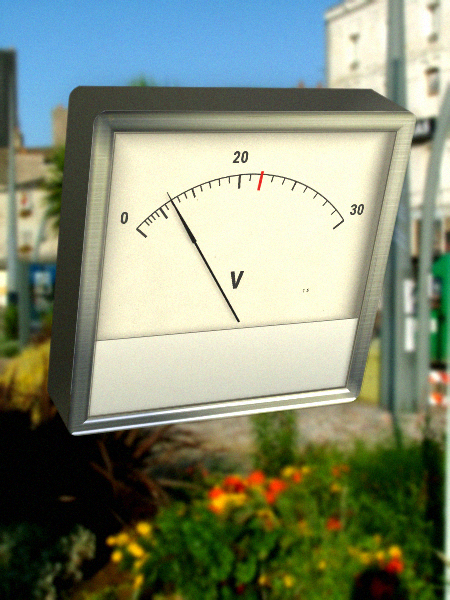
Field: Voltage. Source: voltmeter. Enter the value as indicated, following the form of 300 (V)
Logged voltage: 12 (V)
